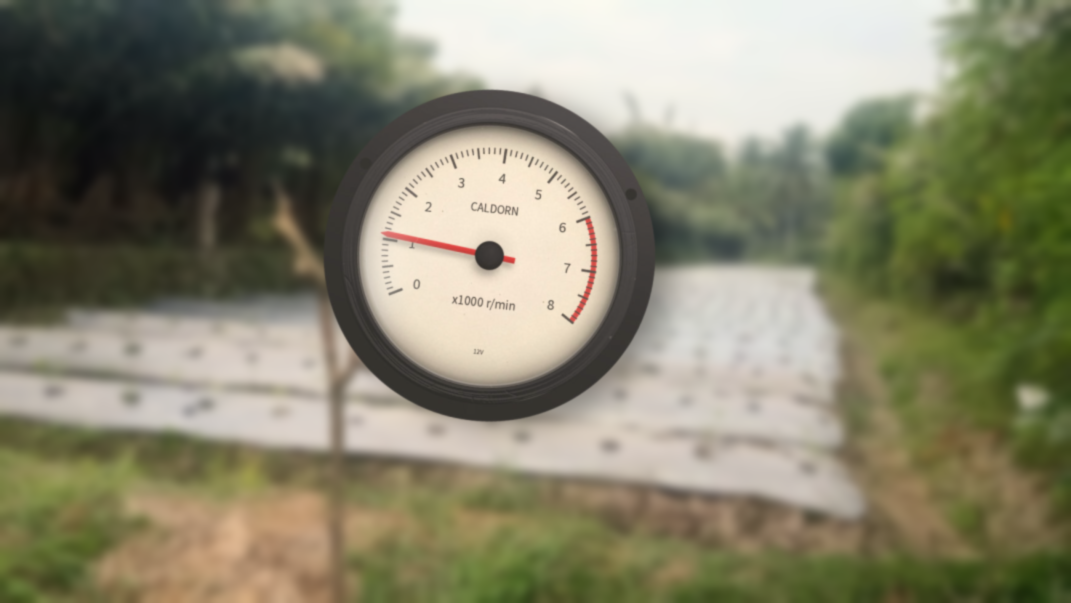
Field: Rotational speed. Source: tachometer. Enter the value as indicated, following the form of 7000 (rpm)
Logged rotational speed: 1100 (rpm)
